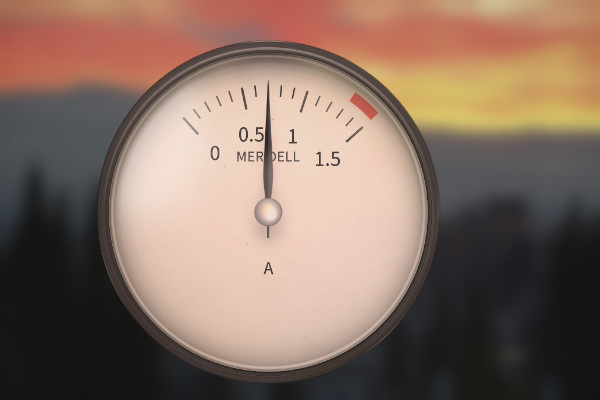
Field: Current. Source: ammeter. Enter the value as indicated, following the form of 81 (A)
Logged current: 0.7 (A)
